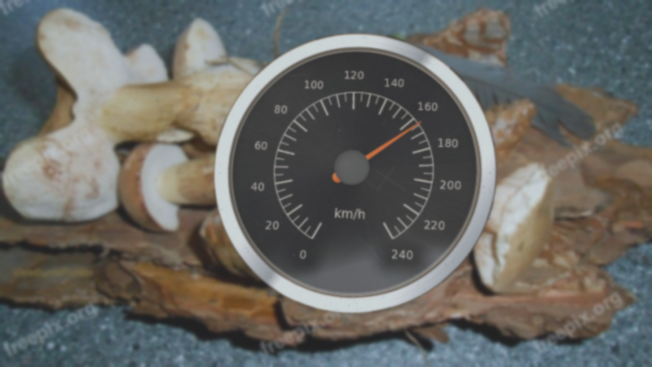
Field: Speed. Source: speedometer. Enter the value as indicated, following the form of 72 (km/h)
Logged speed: 165 (km/h)
